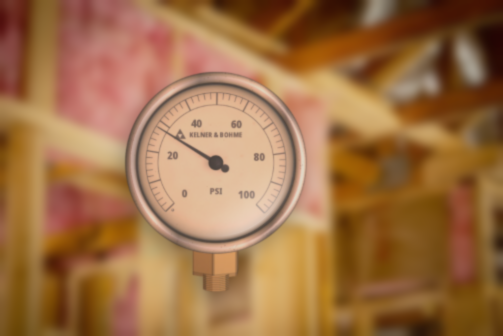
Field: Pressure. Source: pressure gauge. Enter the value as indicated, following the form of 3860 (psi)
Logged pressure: 28 (psi)
